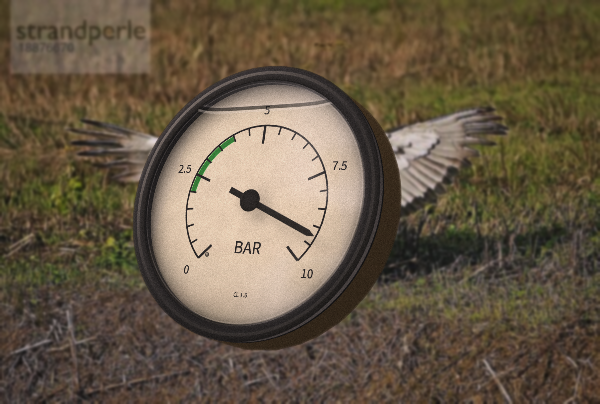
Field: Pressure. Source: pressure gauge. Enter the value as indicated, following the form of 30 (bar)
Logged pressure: 9.25 (bar)
